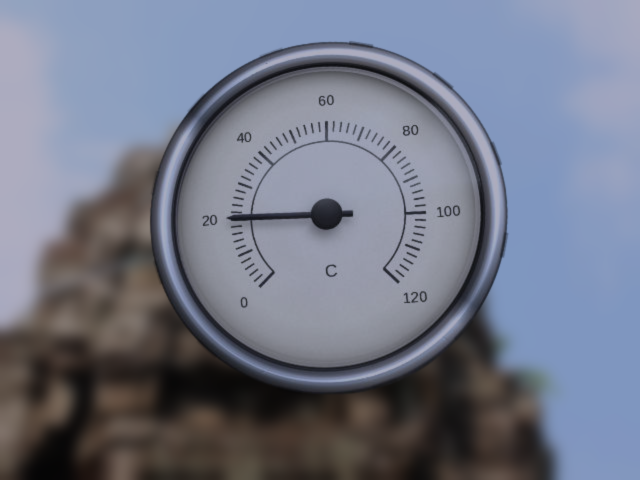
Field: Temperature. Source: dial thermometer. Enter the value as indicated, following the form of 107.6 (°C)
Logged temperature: 20 (°C)
